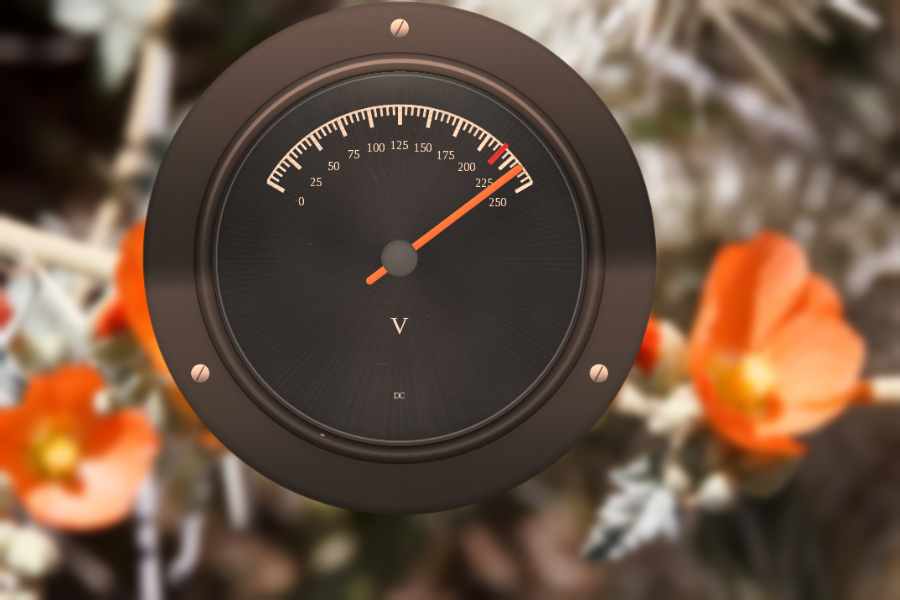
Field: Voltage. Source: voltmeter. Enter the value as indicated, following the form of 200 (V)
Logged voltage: 235 (V)
